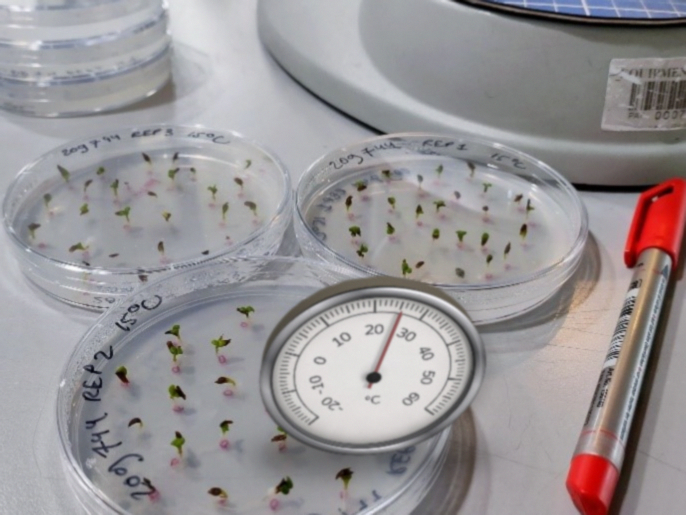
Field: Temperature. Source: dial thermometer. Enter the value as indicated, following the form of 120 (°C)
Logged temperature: 25 (°C)
